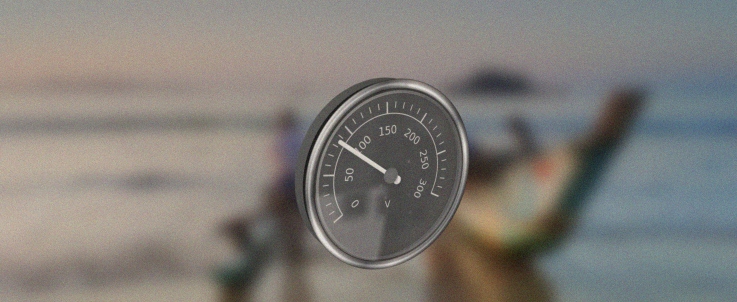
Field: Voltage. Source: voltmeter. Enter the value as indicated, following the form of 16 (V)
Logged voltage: 85 (V)
